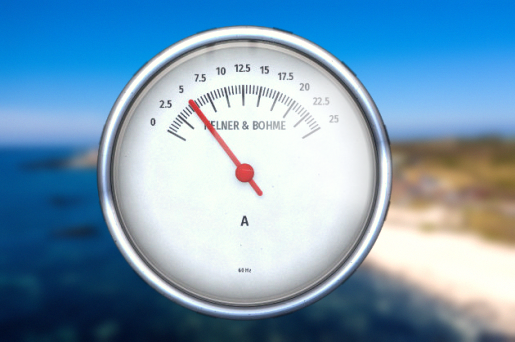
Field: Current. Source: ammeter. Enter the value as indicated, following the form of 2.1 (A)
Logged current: 5 (A)
